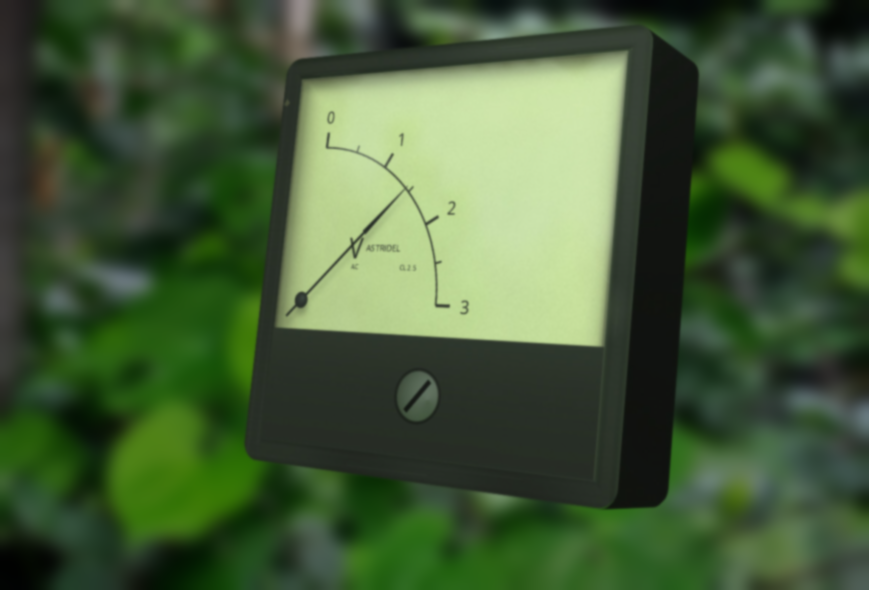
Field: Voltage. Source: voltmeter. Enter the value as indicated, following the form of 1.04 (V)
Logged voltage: 1.5 (V)
